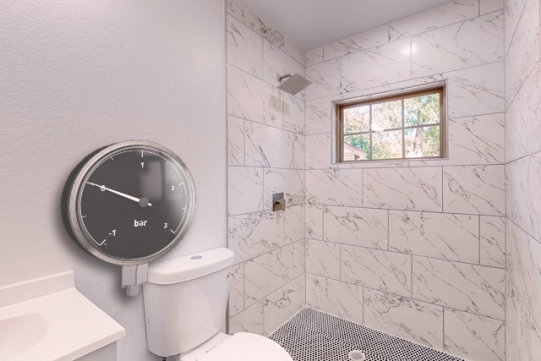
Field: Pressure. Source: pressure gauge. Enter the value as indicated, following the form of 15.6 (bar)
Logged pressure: 0 (bar)
